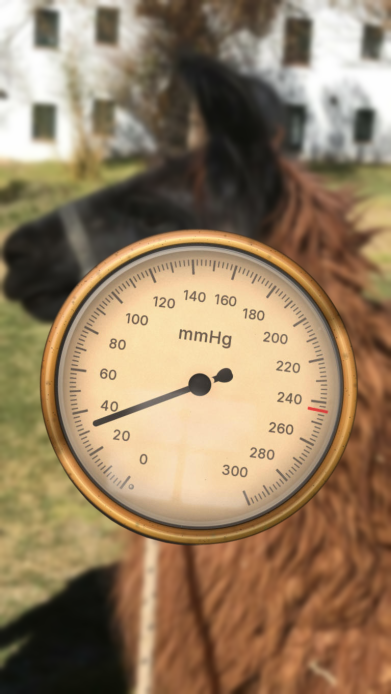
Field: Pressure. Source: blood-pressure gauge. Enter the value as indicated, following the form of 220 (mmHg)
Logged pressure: 32 (mmHg)
